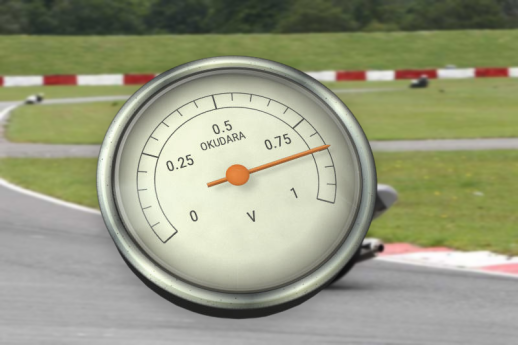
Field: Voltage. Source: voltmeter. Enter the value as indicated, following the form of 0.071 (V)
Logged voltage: 0.85 (V)
